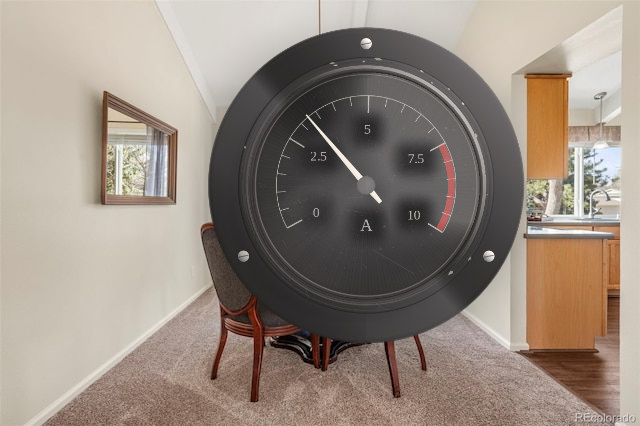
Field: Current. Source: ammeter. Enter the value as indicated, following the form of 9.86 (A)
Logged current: 3.25 (A)
